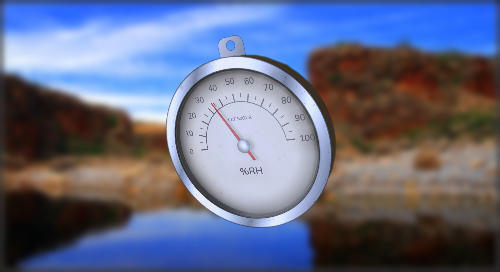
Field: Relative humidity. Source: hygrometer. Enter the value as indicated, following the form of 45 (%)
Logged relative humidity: 35 (%)
